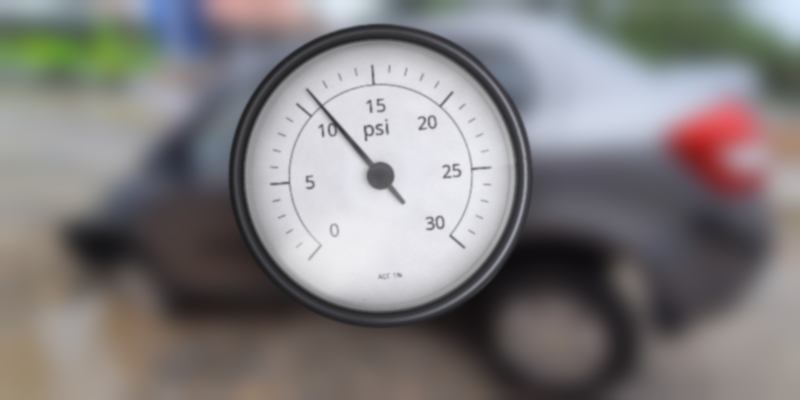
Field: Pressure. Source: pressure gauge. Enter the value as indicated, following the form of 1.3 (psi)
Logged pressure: 11 (psi)
